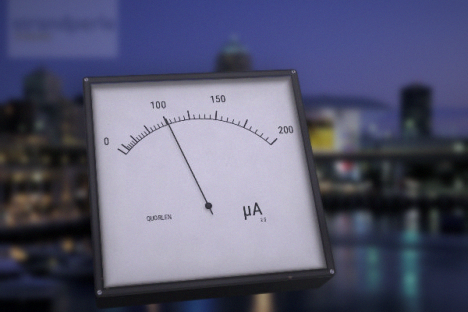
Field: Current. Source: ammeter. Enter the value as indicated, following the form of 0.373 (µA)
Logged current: 100 (µA)
